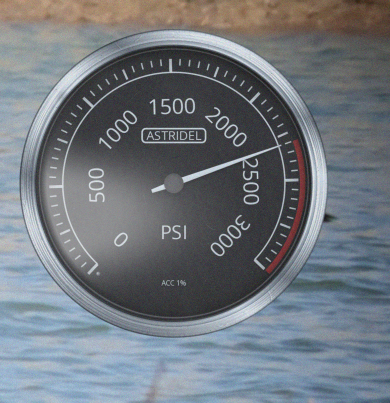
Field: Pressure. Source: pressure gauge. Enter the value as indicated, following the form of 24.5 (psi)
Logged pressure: 2300 (psi)
